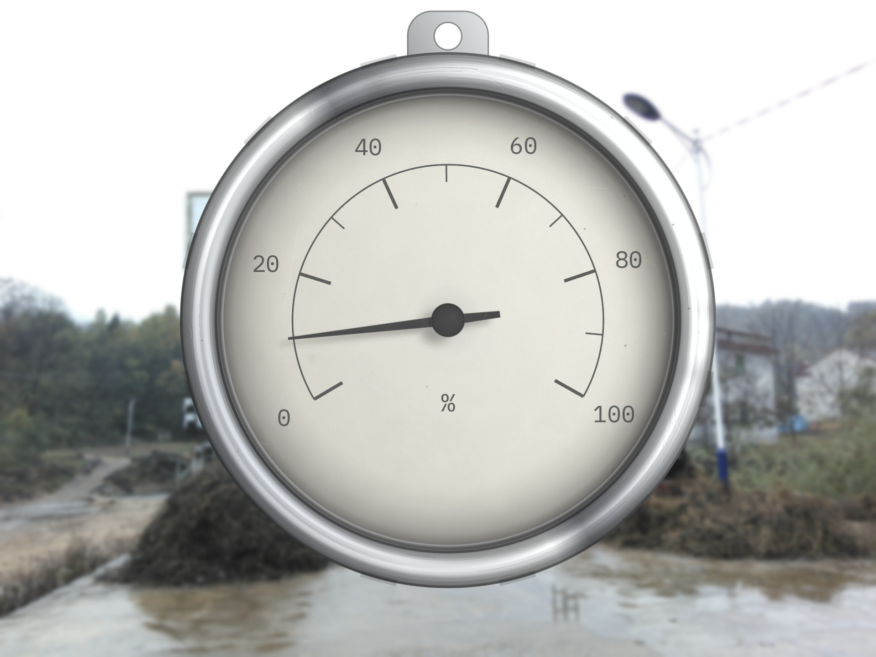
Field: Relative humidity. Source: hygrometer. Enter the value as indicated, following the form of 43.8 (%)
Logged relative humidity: 10 (%)
